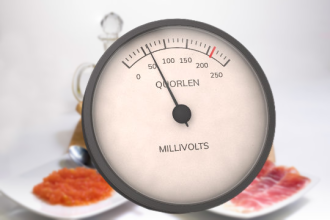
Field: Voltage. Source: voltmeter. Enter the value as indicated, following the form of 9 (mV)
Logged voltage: 60 (mV)
